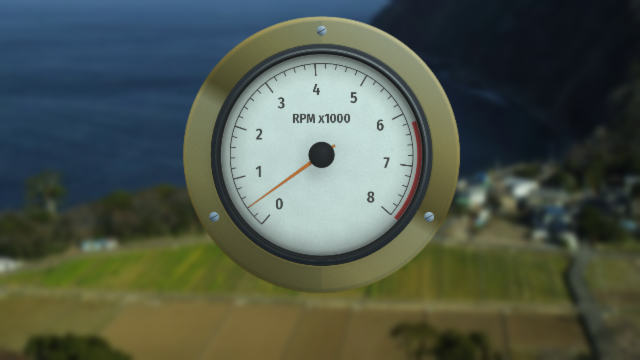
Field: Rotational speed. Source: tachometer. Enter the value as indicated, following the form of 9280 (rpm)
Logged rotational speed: 400 (rpm)
